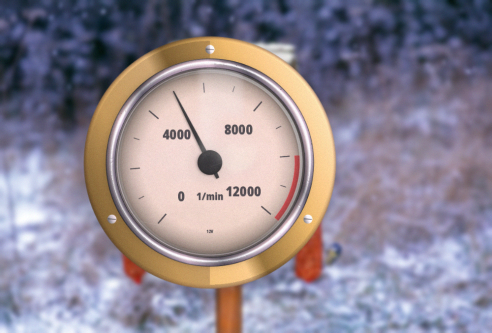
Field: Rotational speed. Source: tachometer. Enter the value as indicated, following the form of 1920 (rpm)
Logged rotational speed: 5000 (rpm)
